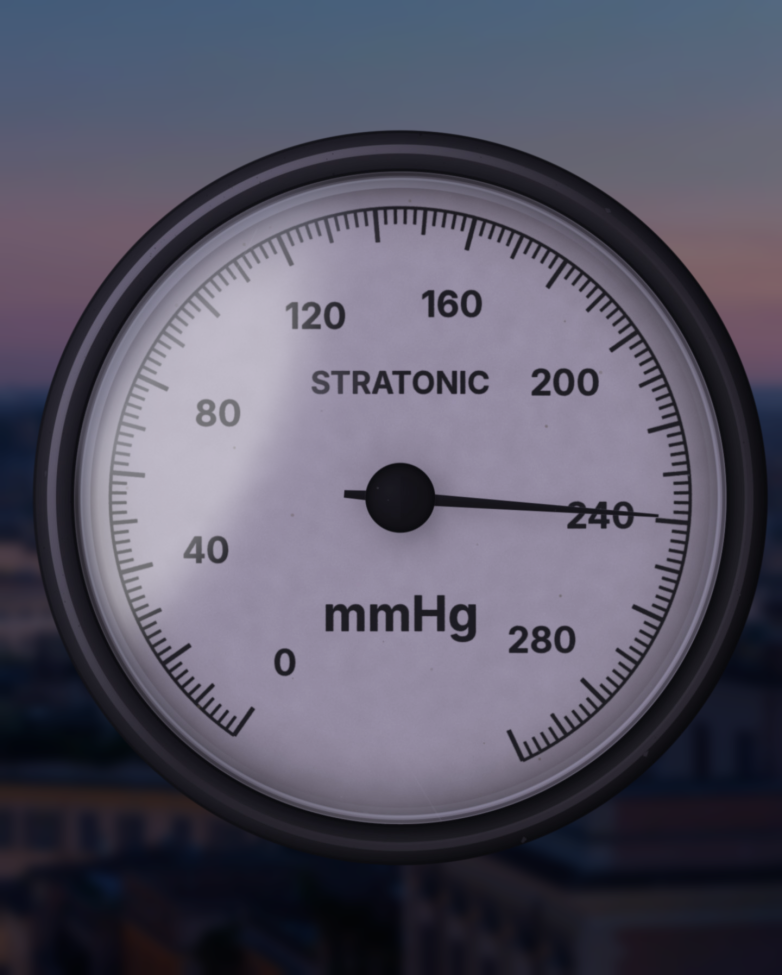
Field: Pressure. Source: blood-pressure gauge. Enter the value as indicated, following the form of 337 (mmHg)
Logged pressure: 239 (mmHg)
